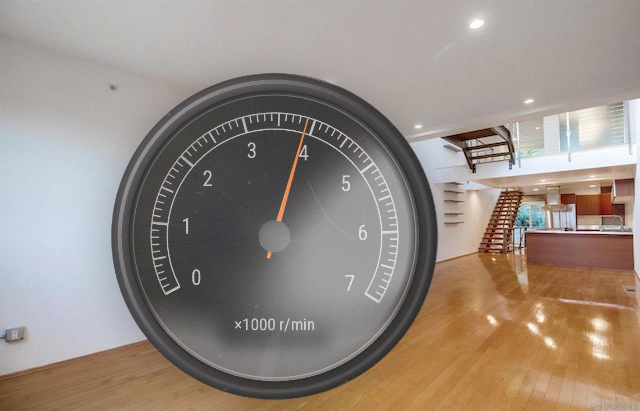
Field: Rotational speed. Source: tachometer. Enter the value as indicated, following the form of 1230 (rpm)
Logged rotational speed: 3900 (rpm)
